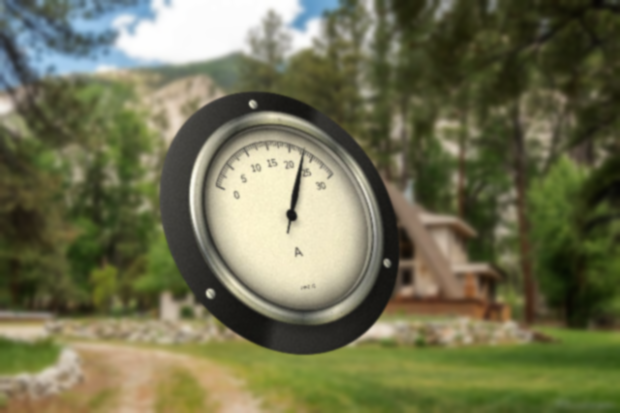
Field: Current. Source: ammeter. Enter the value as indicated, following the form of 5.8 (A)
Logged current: 22.5 (A)
